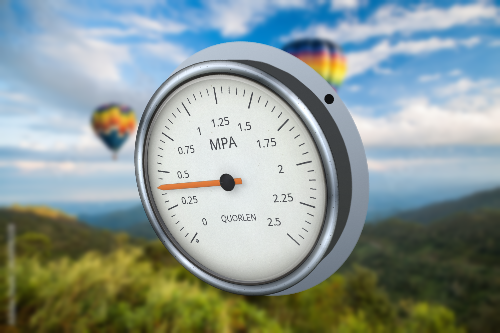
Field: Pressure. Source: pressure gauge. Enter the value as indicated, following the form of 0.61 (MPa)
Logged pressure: 0.4 (MPa)
